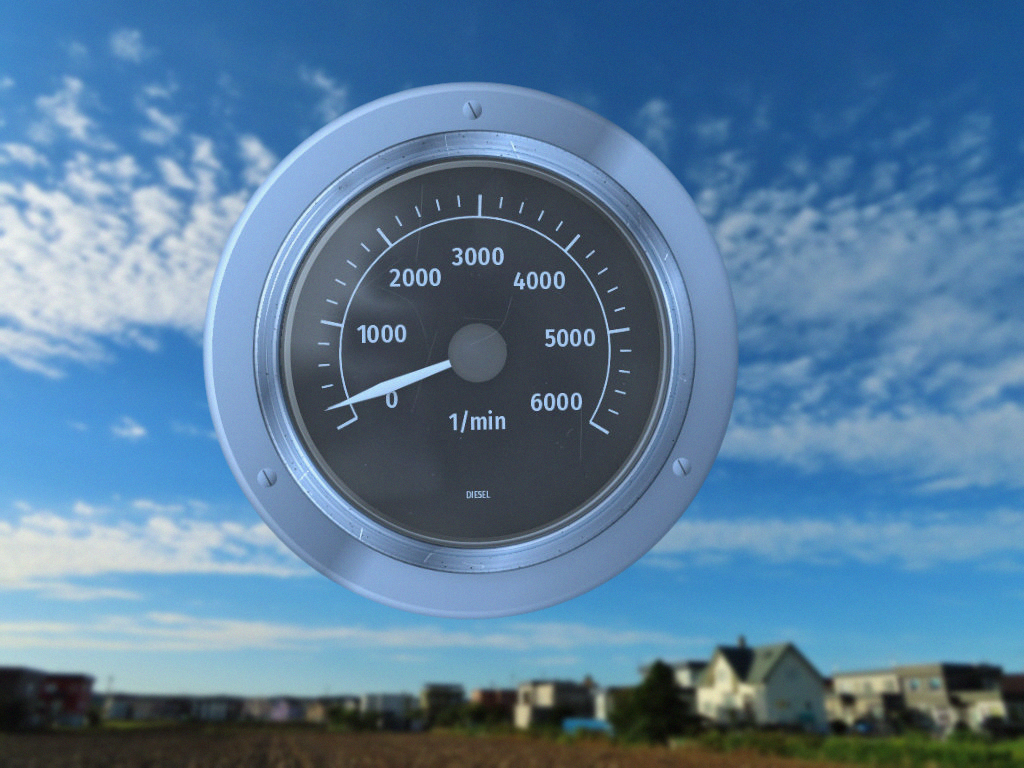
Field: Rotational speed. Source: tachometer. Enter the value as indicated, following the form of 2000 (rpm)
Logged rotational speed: 200 (rpm)
